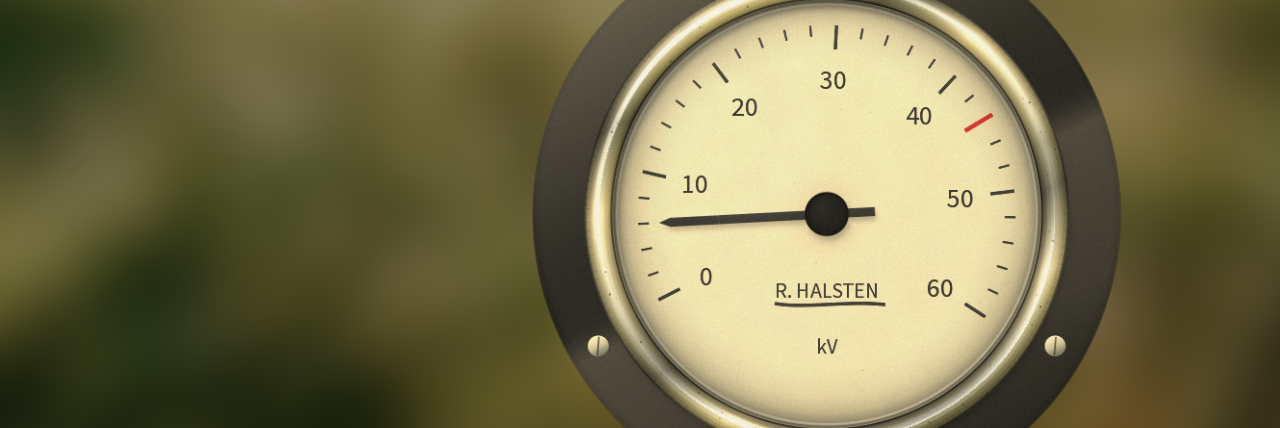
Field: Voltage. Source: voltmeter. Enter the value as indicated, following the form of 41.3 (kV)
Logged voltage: 6 (kV)
